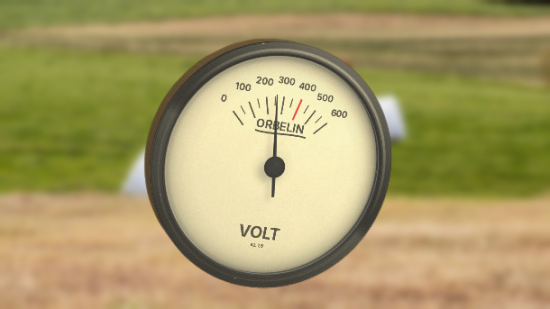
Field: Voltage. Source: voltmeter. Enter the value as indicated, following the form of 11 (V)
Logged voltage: 250 (V)
